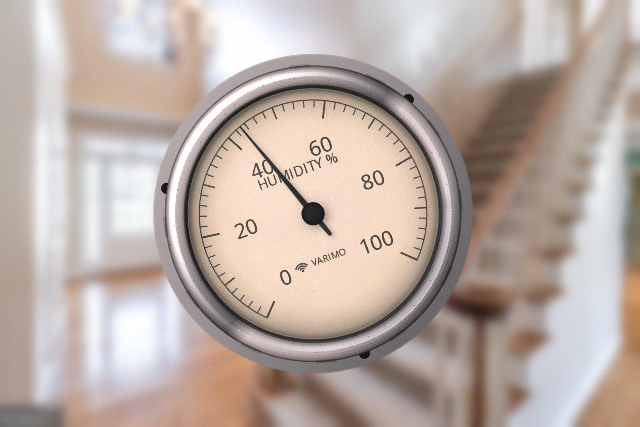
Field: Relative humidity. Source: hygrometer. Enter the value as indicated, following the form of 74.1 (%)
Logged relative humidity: 43 (%)
